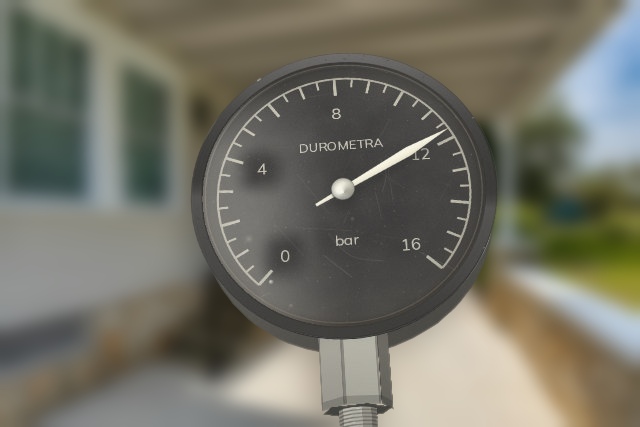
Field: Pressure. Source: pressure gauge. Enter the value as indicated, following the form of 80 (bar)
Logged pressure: 11.75 (bar)
